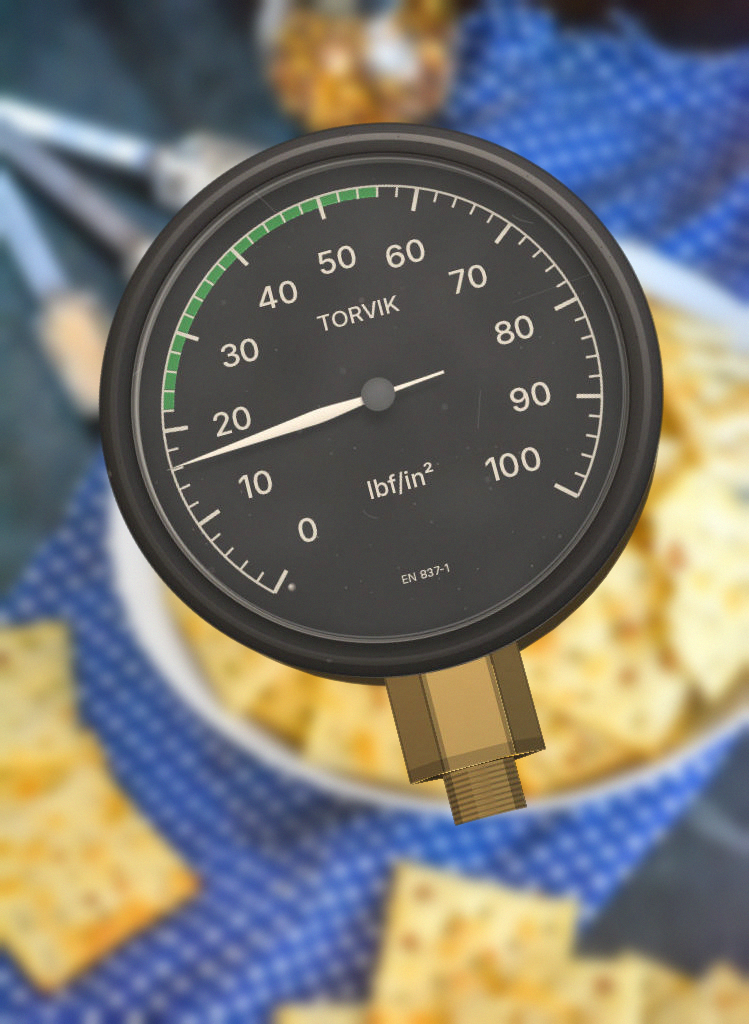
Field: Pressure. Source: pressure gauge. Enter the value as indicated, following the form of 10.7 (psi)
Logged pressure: 16 (psi)
